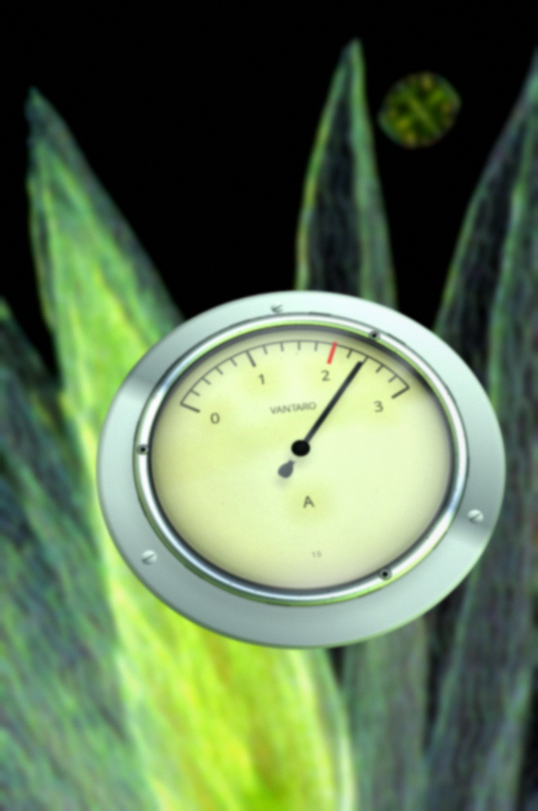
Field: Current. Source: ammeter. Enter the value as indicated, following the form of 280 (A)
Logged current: 2.4 (A)
